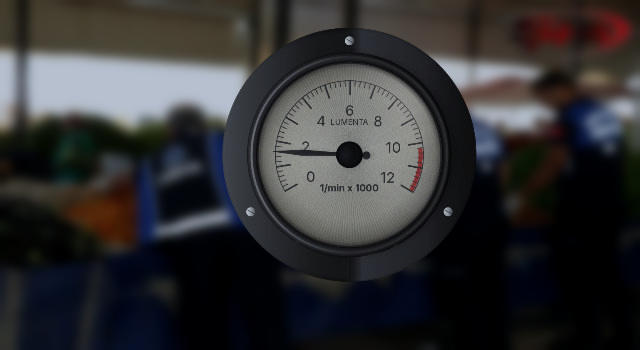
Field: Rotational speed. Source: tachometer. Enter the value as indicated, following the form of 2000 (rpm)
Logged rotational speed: 1600 (rpm)
